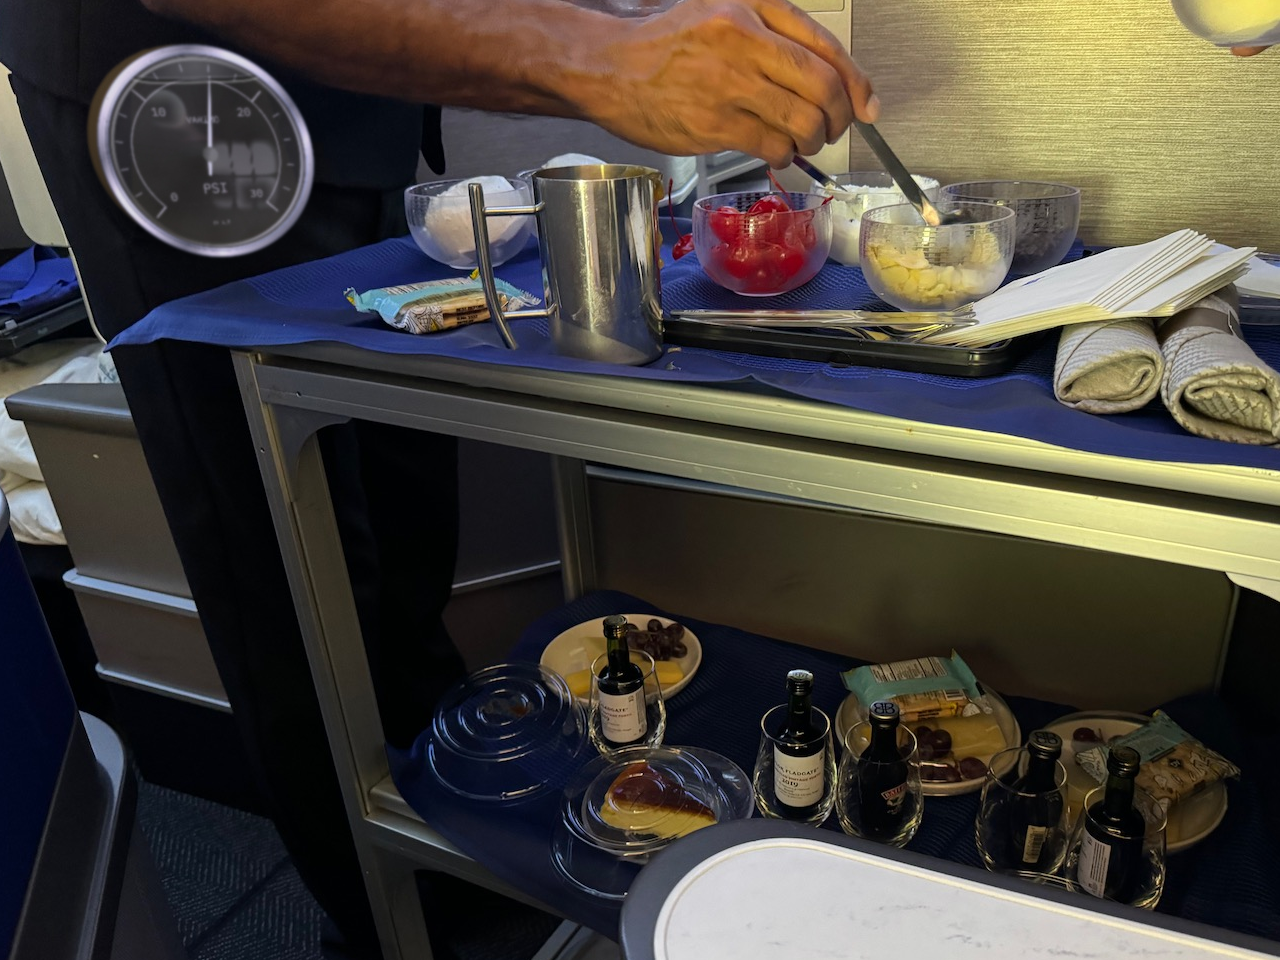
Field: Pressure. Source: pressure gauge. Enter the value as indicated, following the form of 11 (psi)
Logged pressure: 16 (psi)
